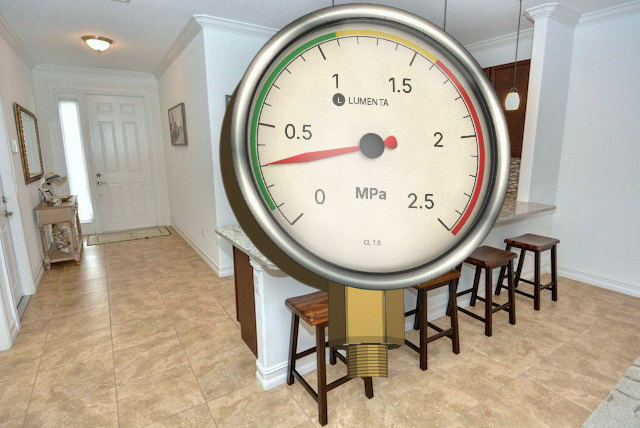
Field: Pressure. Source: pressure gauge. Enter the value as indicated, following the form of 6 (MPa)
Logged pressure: 0.3 (MPa)
